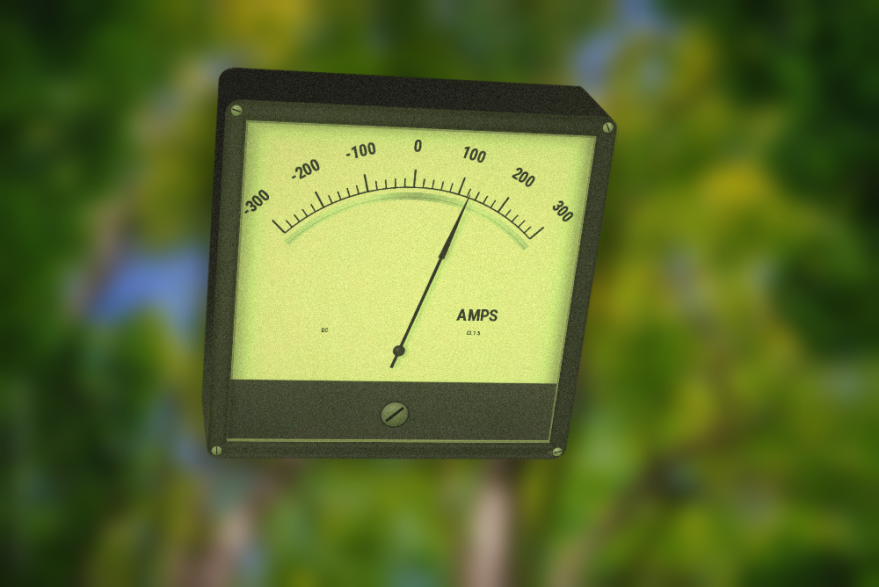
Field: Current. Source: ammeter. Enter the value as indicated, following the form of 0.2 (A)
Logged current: 120 (A)
